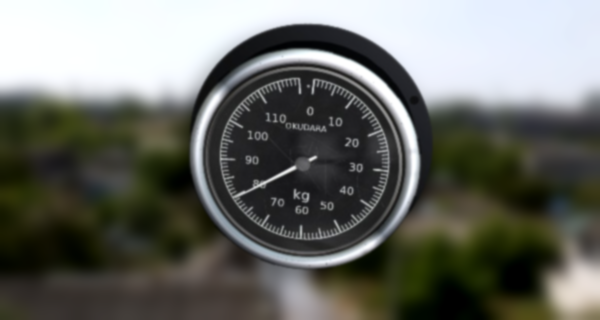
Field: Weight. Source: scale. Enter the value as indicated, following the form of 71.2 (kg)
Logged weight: 80 (kg)
